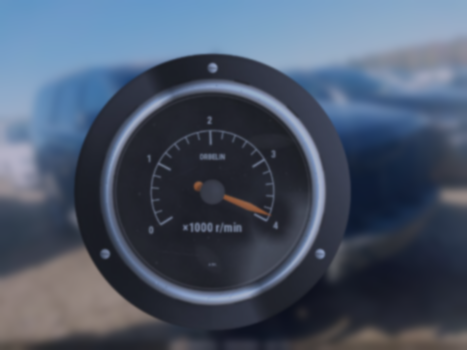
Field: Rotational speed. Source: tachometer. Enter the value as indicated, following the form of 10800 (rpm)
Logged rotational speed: 3900 (rpm)
